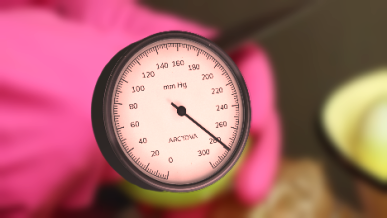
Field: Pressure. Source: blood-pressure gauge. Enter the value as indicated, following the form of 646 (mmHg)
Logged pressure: 280 (mmHg)
